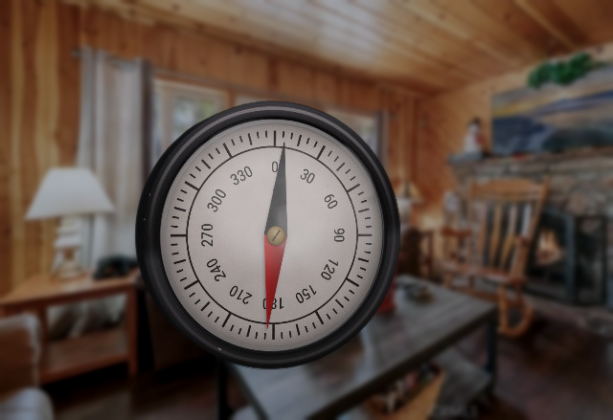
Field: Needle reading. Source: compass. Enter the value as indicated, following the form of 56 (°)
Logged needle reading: 185 (°)
